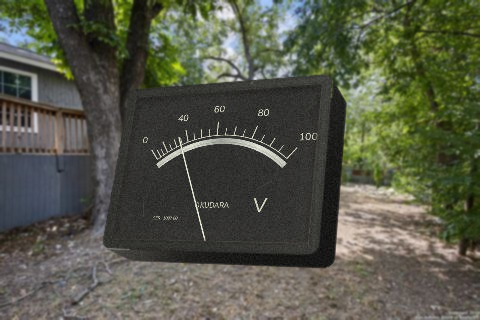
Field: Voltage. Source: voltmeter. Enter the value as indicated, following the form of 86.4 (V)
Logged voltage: 35 (V)
